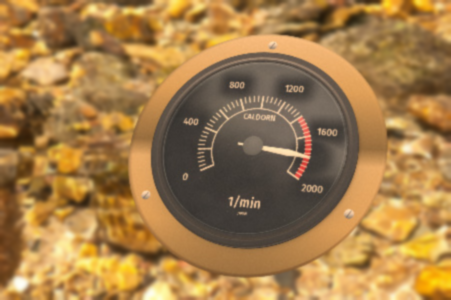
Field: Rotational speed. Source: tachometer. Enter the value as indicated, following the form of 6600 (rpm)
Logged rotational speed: 1800 (rpm)
